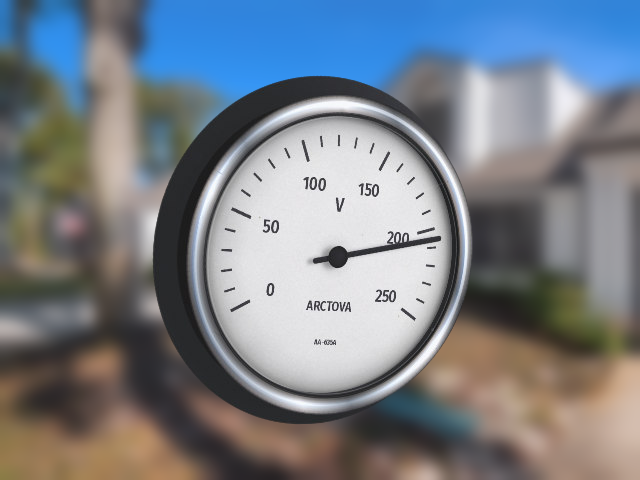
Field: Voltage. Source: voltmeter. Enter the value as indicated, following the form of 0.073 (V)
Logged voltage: 205 (V)
